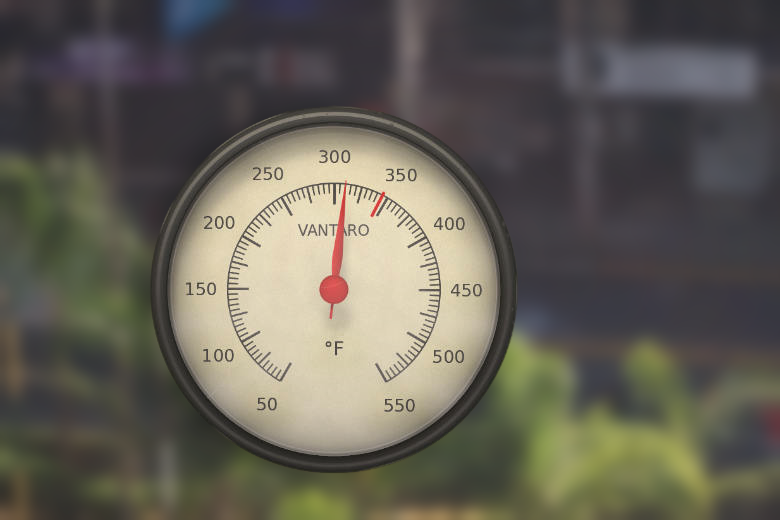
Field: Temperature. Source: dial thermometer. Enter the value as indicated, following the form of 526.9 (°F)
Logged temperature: 310 (°F)
